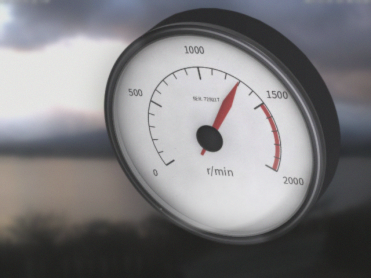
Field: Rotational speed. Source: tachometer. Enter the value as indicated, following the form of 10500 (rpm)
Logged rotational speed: 1300 (rpm)
